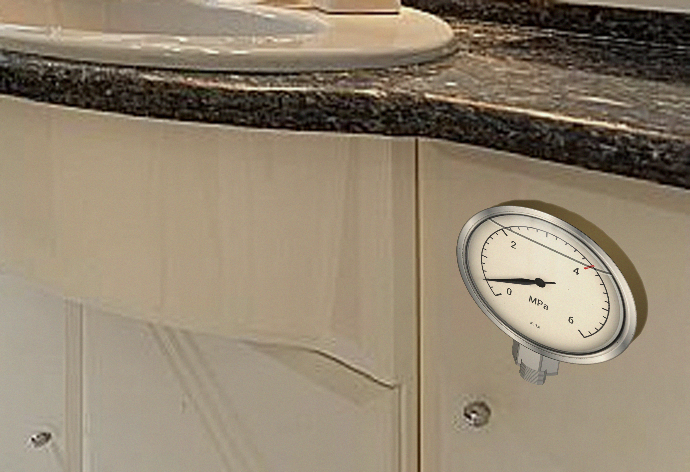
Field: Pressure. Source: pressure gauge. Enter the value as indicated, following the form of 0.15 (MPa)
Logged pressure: 0.4 (MPa)
